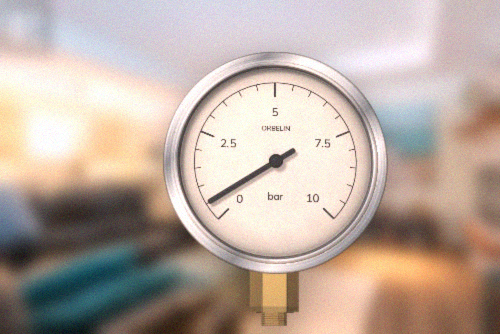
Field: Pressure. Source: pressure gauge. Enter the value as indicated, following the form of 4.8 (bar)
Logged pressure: 0.5 (bar)
